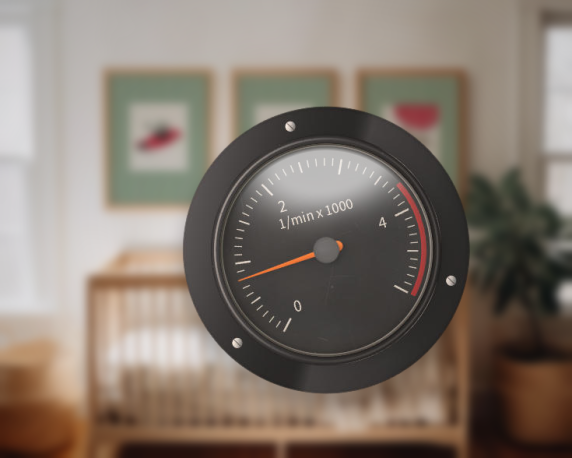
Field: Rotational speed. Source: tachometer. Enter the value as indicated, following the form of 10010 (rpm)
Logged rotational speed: 800 (rpm)
